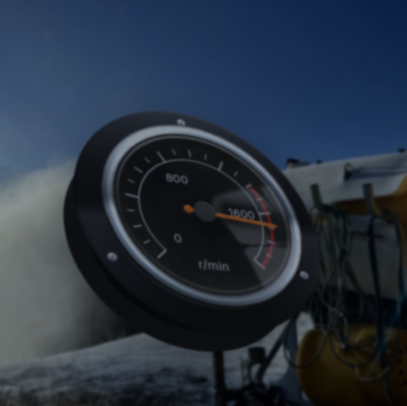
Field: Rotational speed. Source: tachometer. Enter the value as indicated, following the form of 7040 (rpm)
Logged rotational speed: 1700 (rpm)
